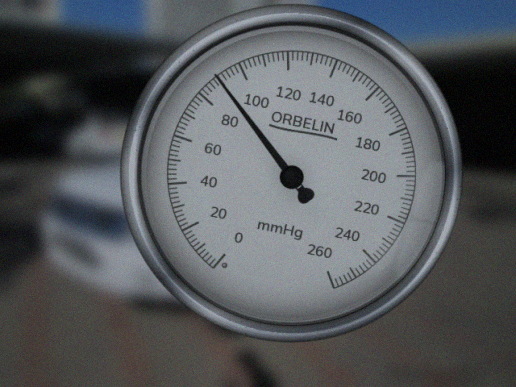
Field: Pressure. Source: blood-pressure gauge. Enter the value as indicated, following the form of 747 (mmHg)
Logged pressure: 90 (mmHg)
